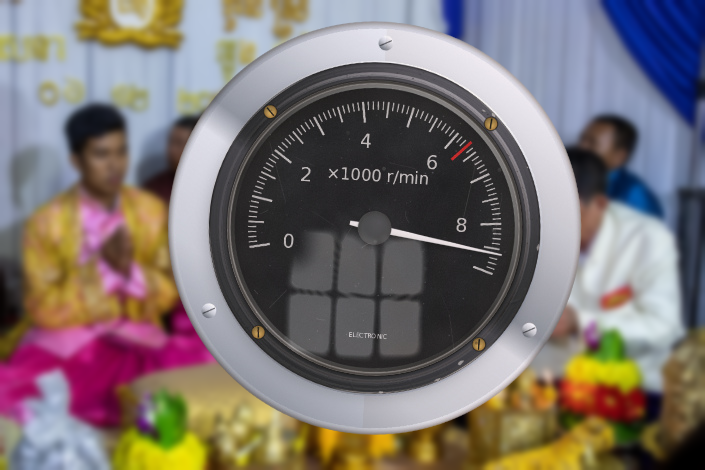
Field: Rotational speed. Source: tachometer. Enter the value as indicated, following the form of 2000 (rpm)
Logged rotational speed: 8600 (rpm)
